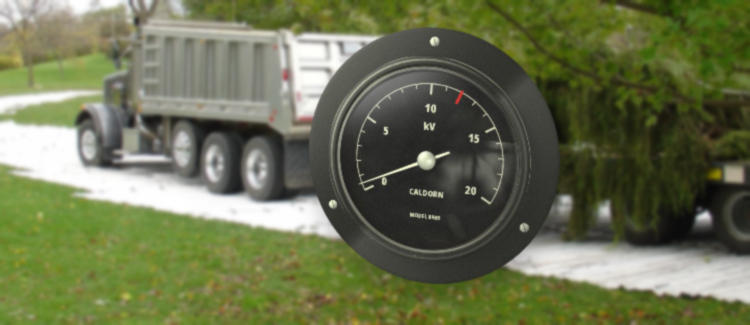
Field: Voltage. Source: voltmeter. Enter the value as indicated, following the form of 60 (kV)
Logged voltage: 0.5 (kV)
